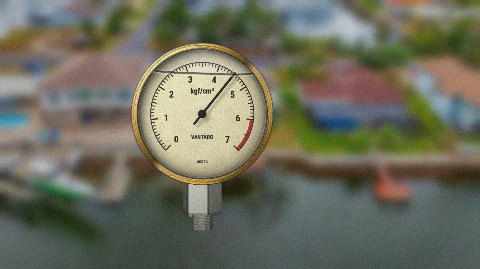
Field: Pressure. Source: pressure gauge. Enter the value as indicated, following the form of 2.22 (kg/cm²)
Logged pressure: 4.5 (kg/cm²)
